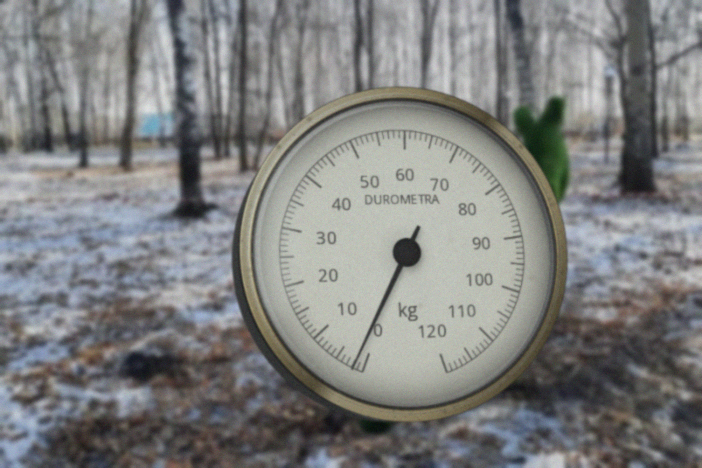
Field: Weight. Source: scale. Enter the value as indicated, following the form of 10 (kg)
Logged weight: 2 (kg)
